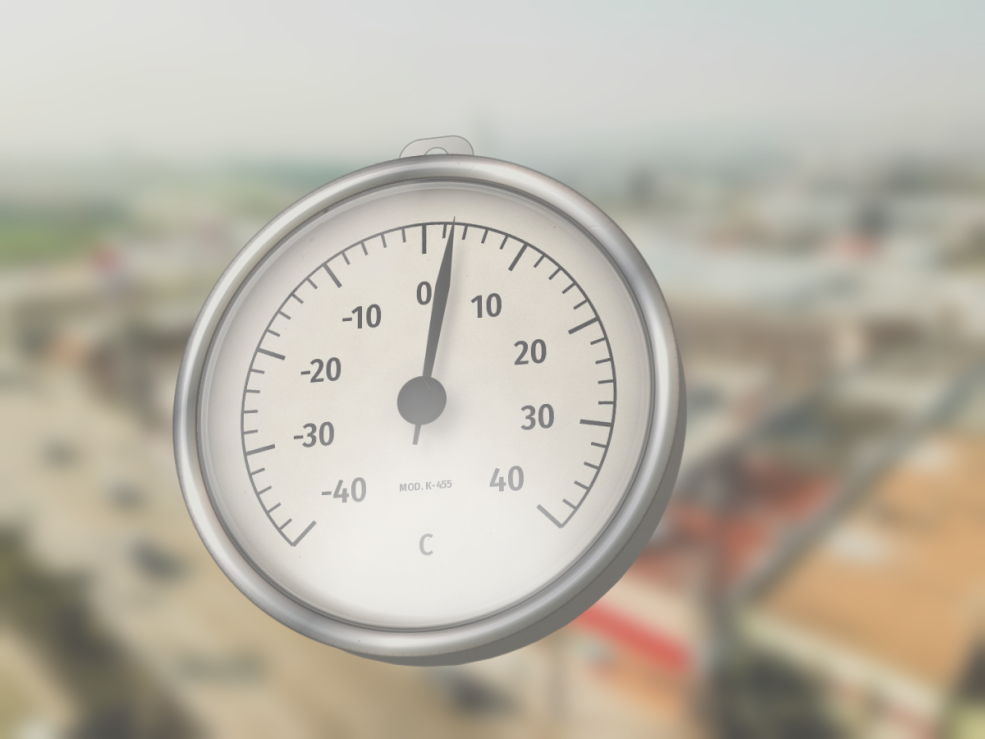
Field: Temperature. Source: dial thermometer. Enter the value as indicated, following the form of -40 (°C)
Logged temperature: 3 (°C)
